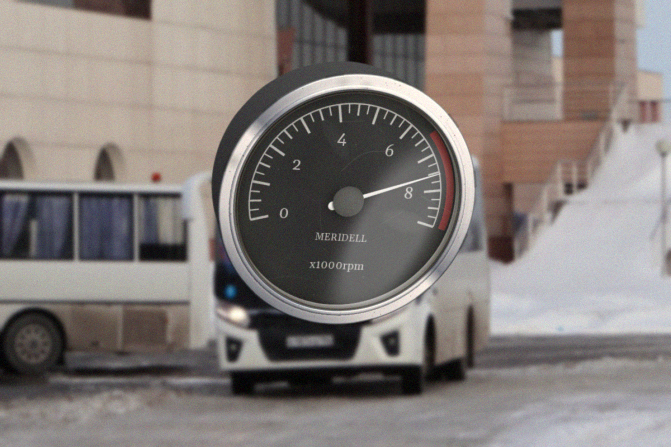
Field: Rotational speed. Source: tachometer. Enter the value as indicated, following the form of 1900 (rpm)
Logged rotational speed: 7500 (rpm)
